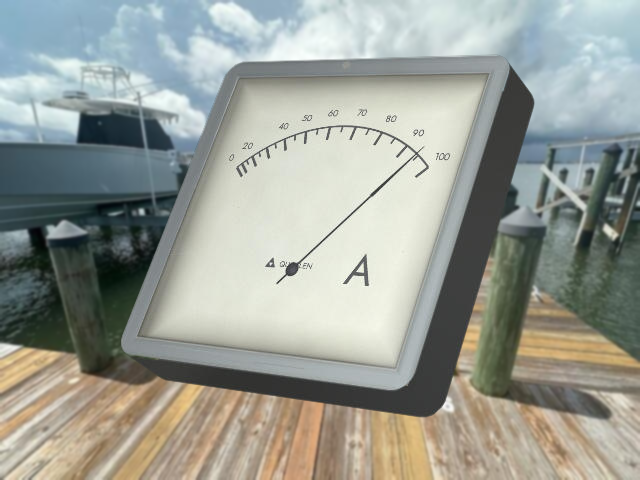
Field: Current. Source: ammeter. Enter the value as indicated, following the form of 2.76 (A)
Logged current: 95 (A)
